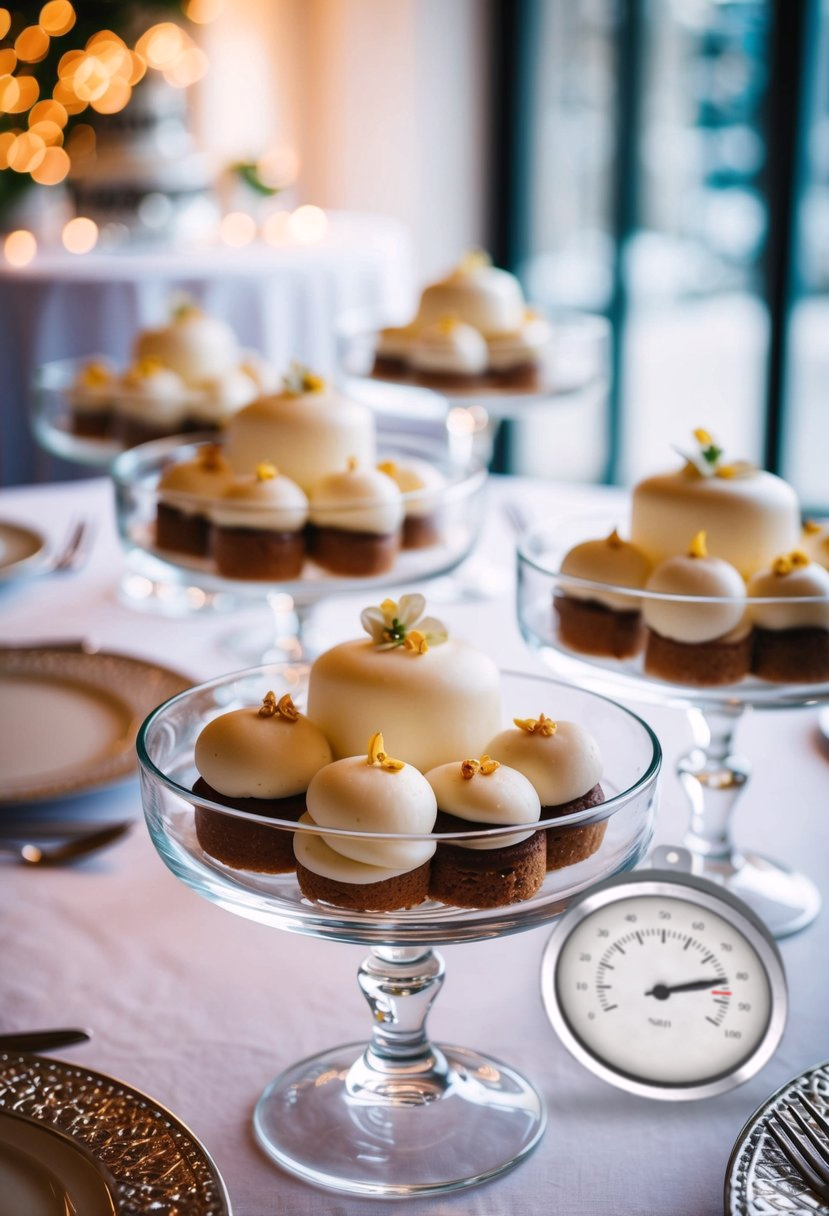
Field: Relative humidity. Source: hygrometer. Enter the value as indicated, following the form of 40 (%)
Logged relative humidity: 80 (%)
